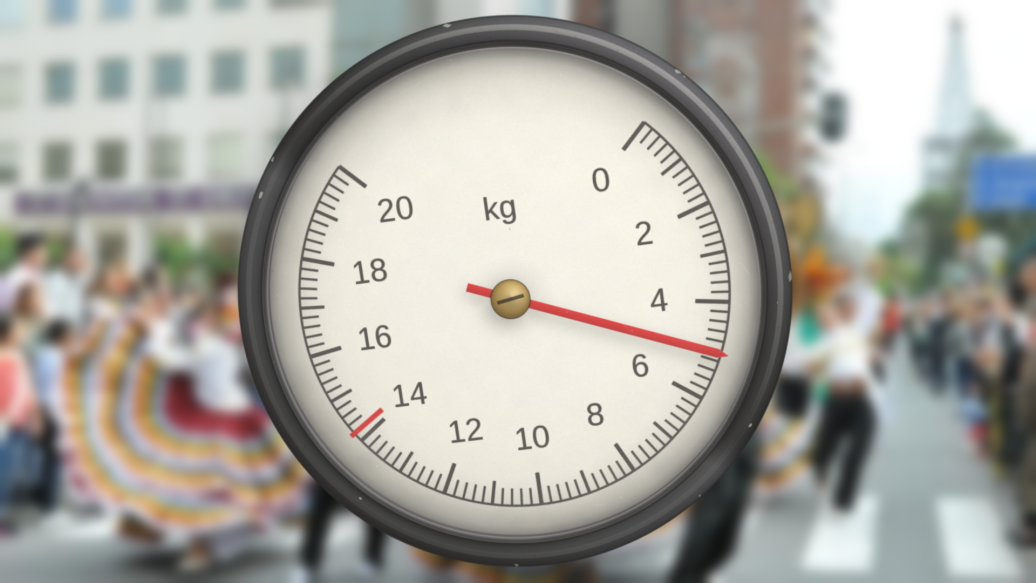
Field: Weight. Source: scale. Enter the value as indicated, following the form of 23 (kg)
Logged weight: 5 (kg)
